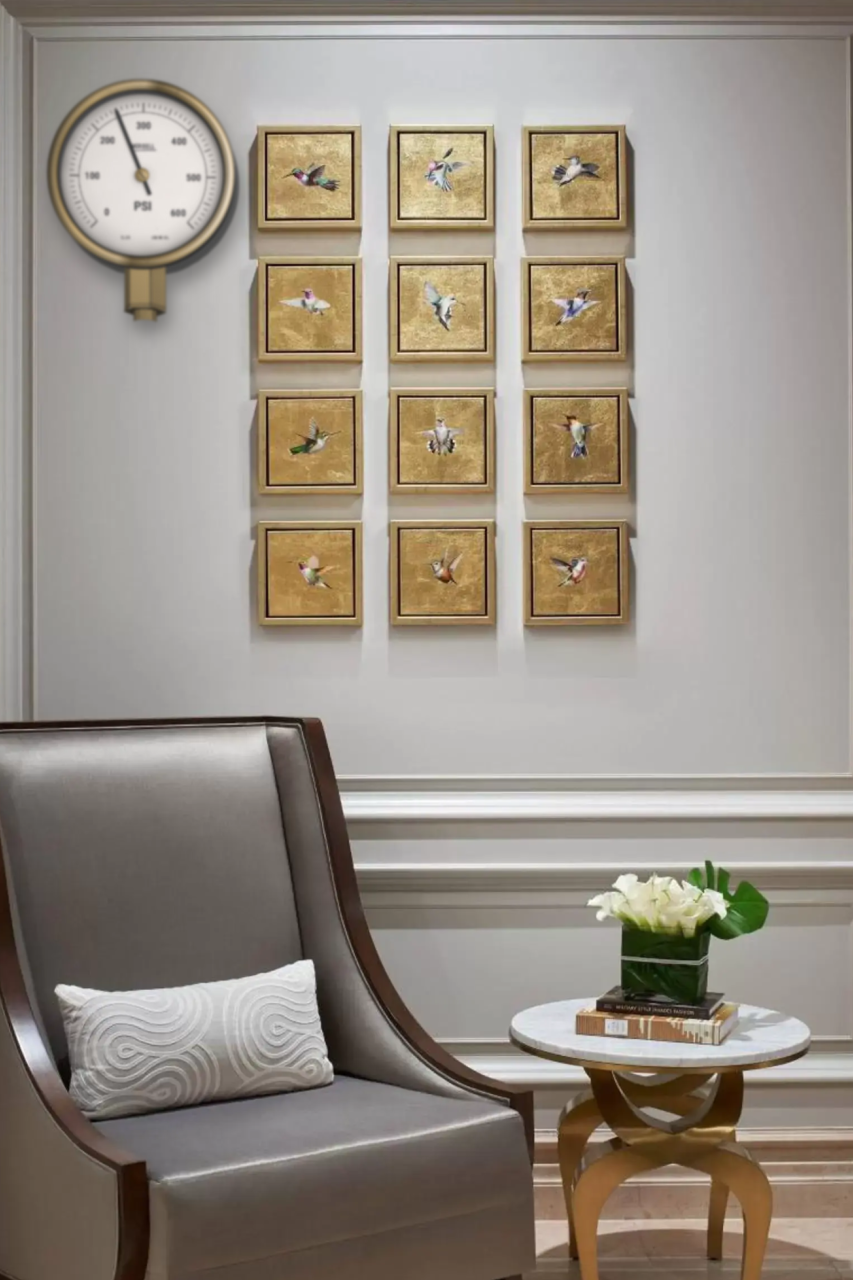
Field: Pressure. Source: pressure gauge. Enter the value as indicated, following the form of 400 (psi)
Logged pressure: 250 (psi)
